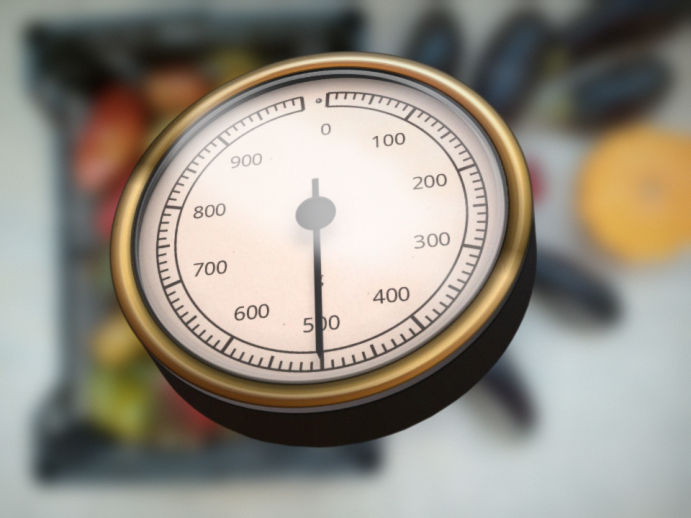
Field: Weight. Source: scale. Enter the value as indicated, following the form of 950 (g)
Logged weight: 500 (g)
